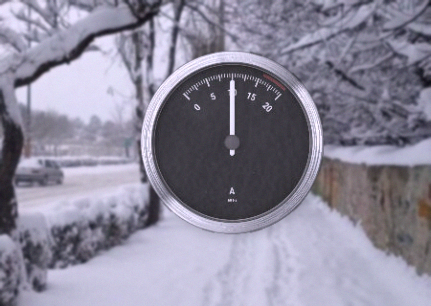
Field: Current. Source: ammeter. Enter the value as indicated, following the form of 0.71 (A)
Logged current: 10 (A)
